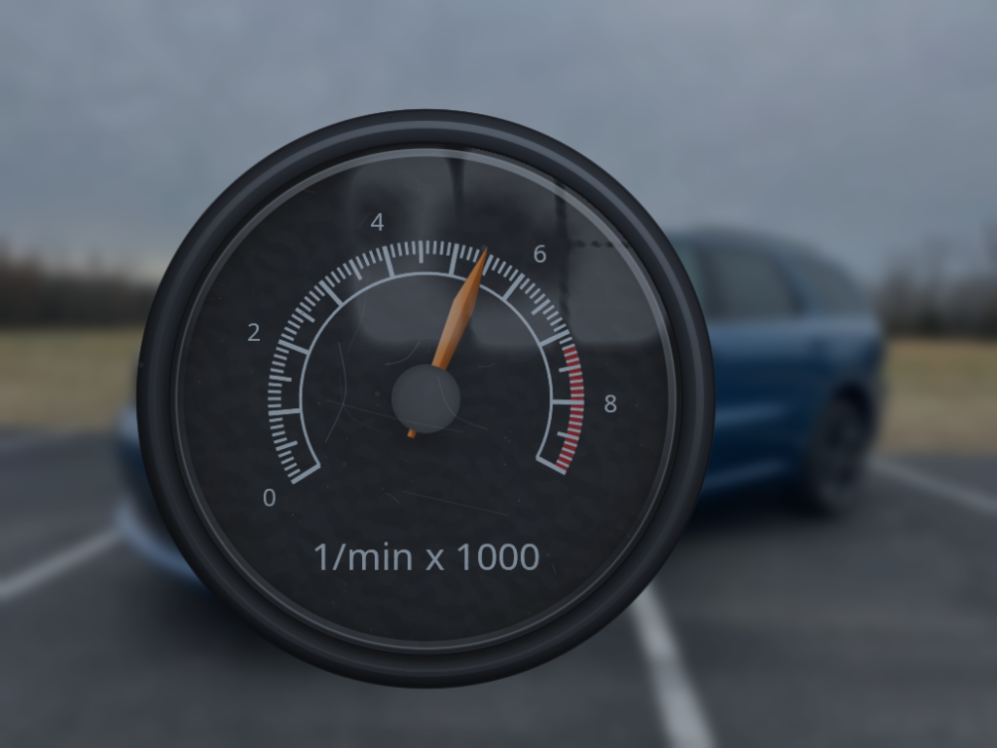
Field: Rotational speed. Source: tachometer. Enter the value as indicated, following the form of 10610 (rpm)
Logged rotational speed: 5400 (rpm)
